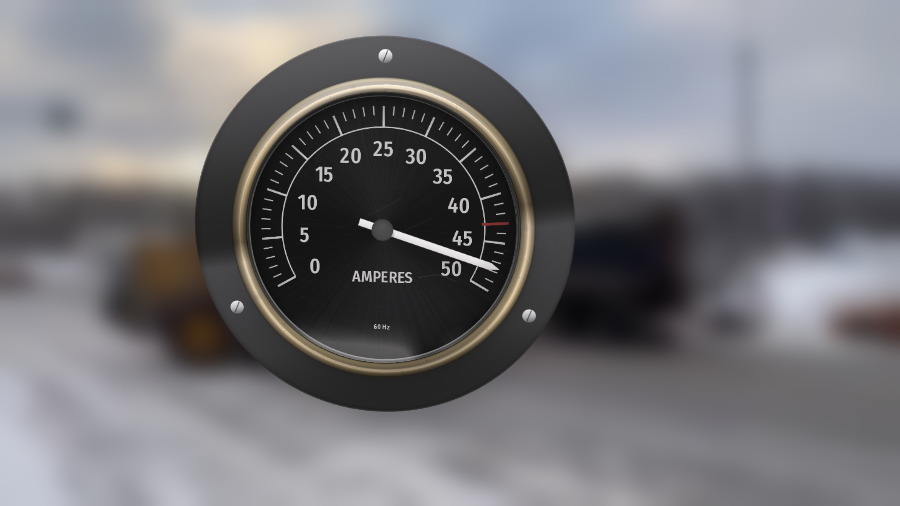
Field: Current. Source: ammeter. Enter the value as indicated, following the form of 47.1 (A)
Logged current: 47.5 (A)
